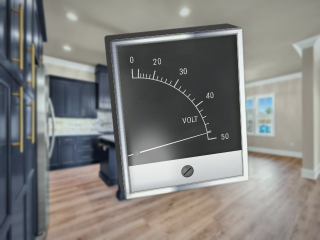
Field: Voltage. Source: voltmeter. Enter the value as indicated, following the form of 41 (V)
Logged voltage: 48 (V)
